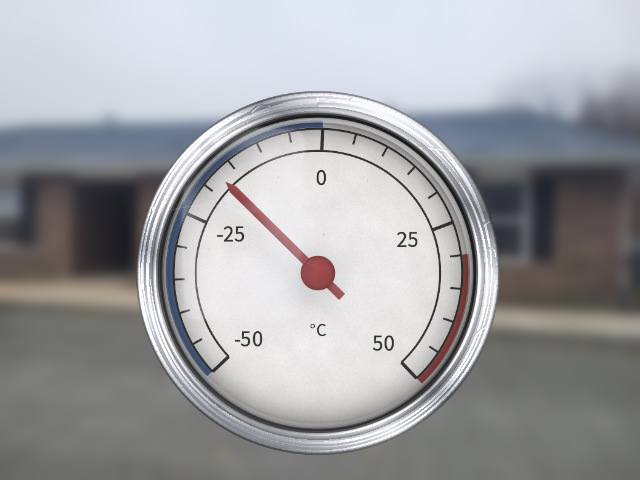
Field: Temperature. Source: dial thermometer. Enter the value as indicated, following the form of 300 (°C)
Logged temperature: -17.5 (°C)
